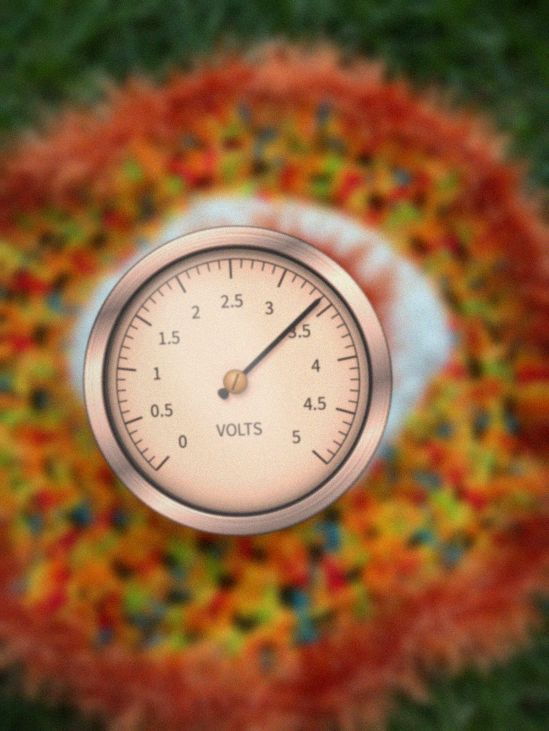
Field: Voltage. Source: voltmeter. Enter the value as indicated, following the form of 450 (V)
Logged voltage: 3.4 (V)
